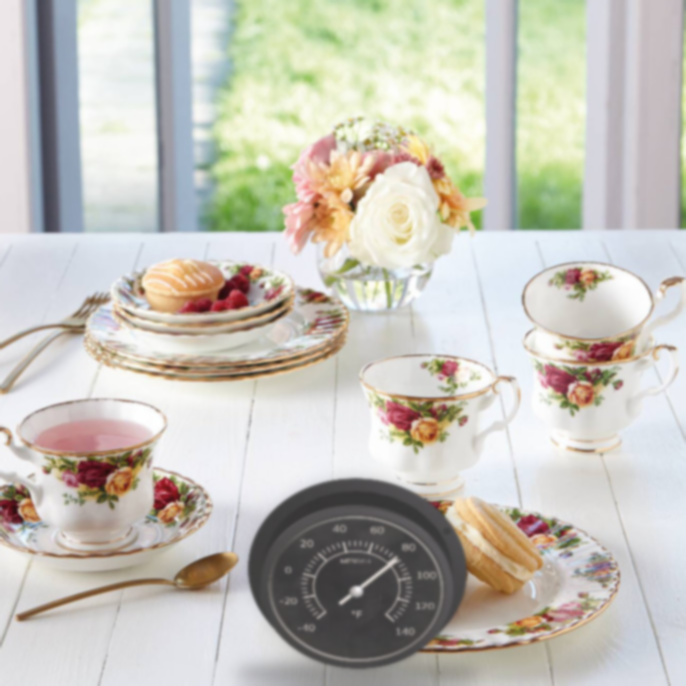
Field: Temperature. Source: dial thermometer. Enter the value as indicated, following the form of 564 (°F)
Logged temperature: 80 (°F)
